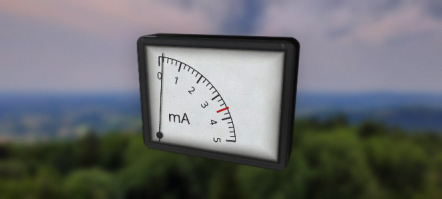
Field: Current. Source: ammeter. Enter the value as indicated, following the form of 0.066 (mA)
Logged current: 0.2 (mA)
